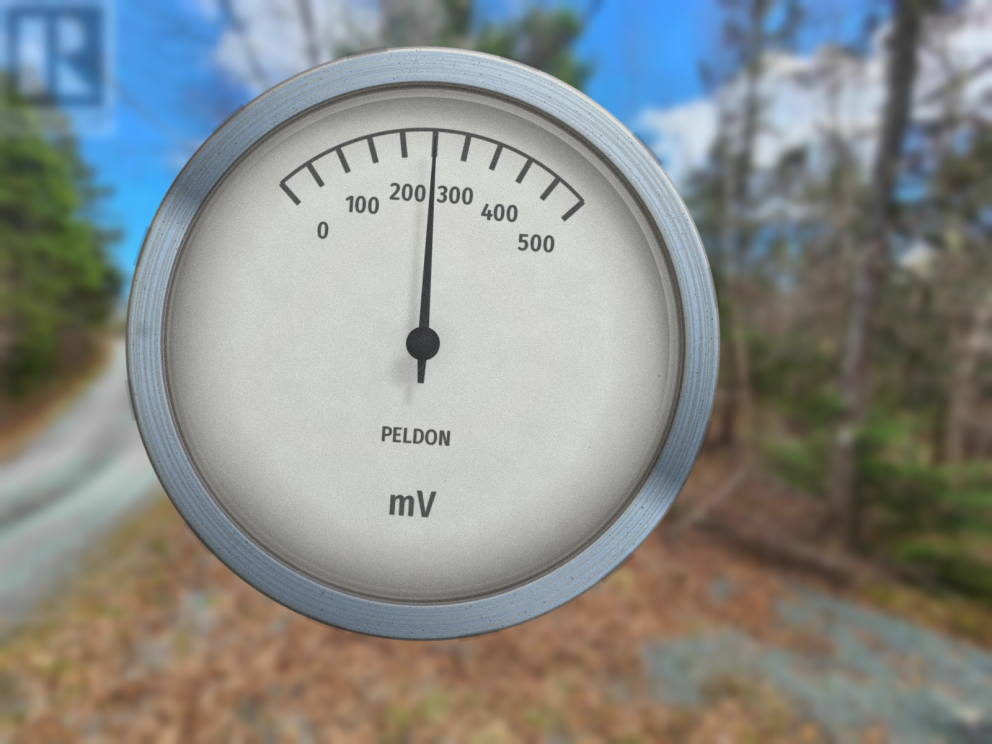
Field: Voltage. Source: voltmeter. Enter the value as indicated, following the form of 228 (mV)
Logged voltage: 250 (mV)
